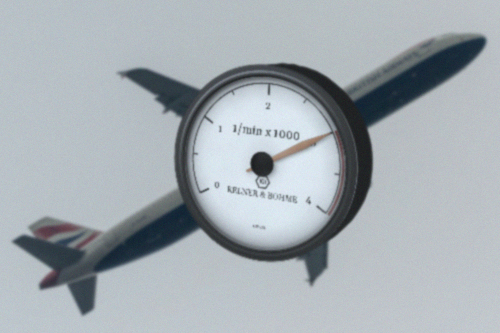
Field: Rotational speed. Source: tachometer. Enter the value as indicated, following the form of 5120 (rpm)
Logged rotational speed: 3000 (rpm)
